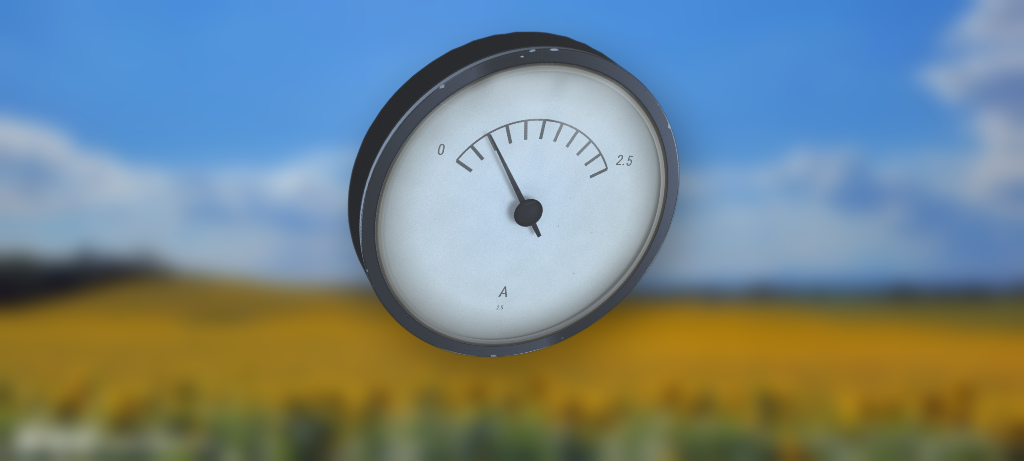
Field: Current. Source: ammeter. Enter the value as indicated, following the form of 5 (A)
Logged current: 0.5 (A)
